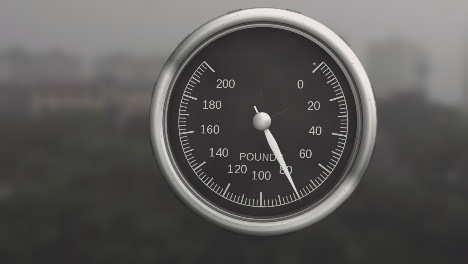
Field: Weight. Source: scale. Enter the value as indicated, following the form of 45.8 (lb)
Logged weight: 80 (lb)
